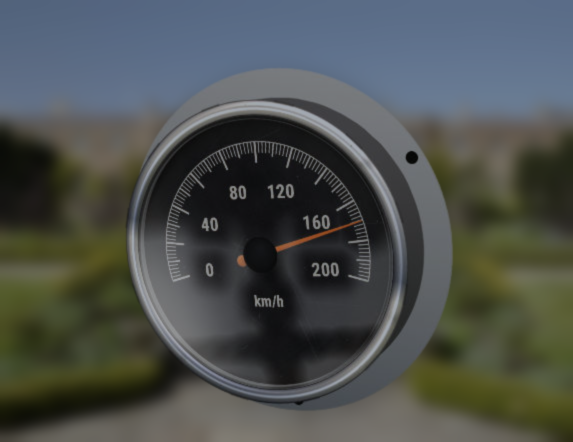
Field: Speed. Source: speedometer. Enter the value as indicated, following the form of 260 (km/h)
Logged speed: 170 (km/h)
